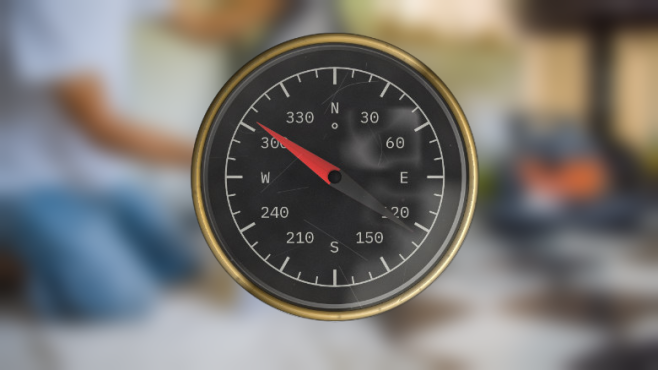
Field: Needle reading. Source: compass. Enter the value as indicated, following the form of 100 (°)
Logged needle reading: 305 (°)
